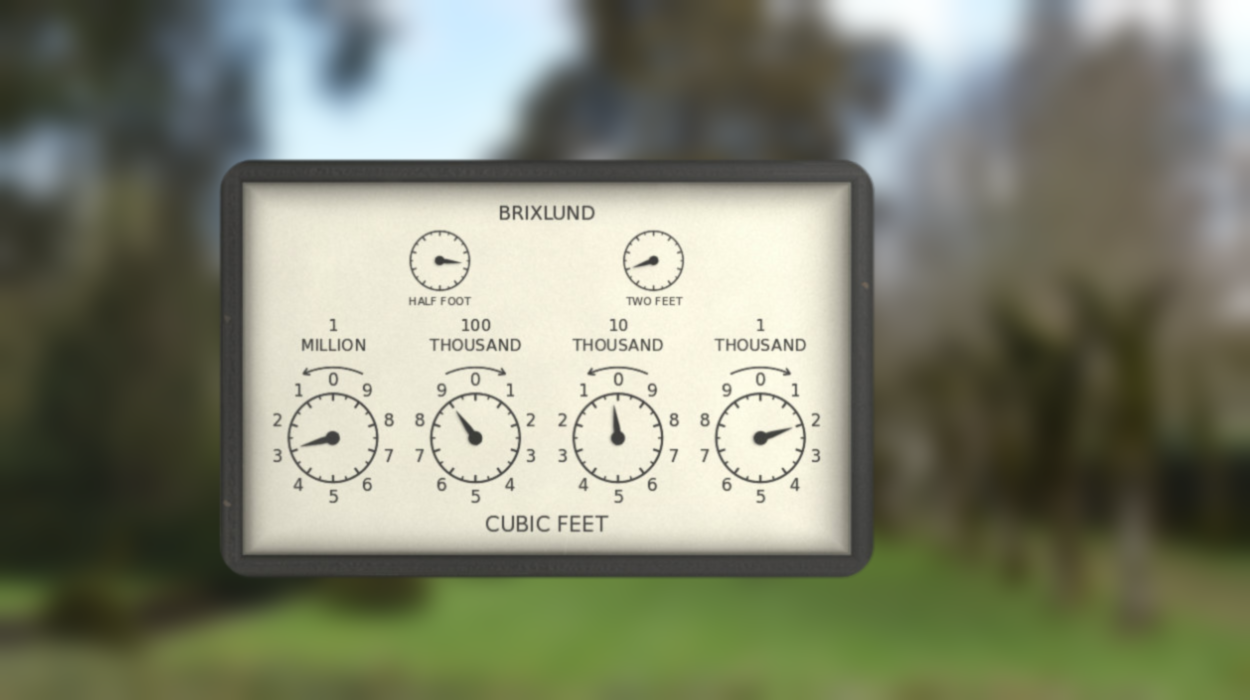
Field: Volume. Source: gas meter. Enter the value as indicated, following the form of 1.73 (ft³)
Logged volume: 290200 (ft³)
